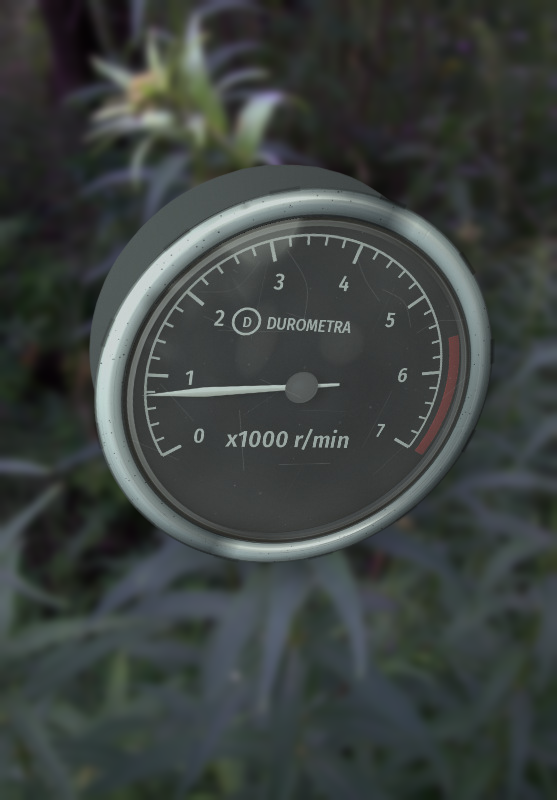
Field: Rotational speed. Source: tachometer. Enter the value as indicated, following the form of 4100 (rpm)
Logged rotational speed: 800 (rpm)
